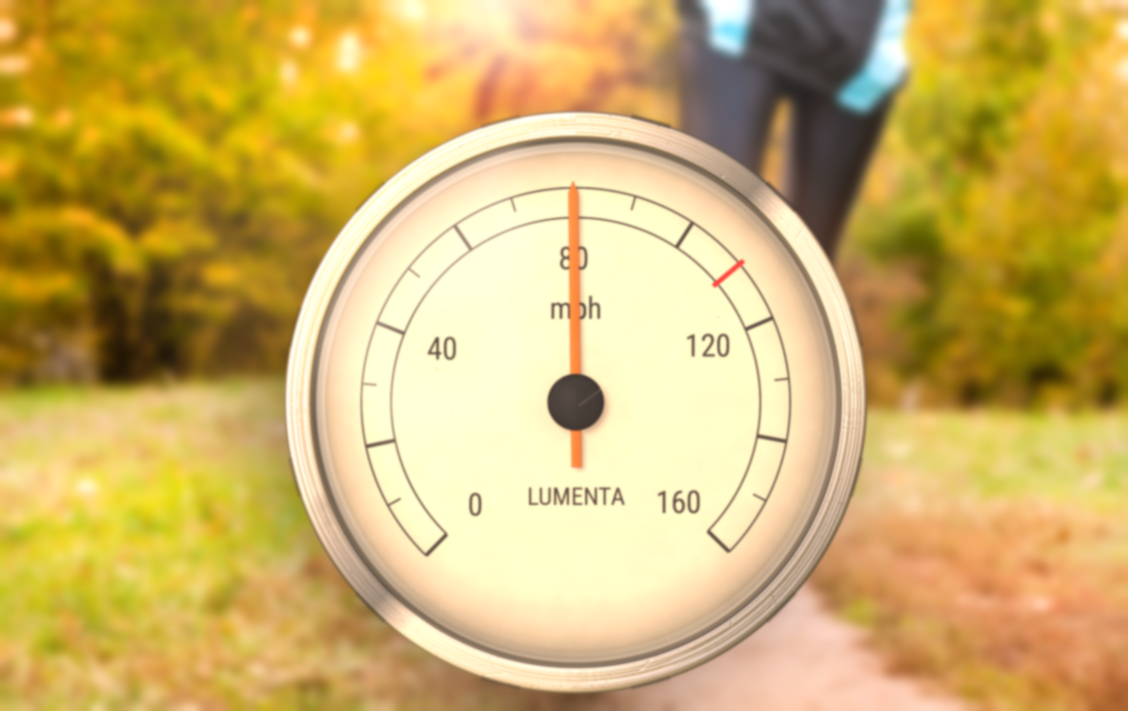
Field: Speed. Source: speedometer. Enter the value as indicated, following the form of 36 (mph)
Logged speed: 80 (mph)
